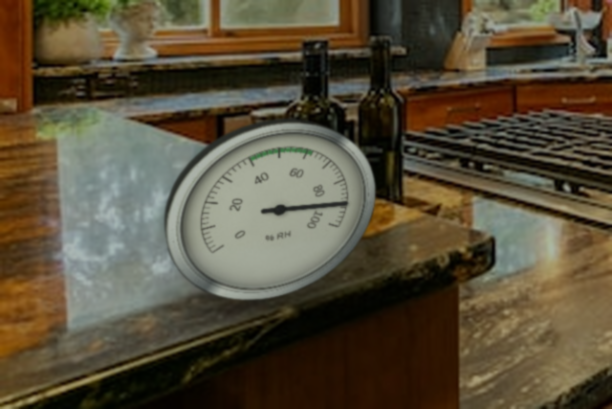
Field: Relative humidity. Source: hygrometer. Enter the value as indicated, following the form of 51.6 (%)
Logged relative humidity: 90 (%)
